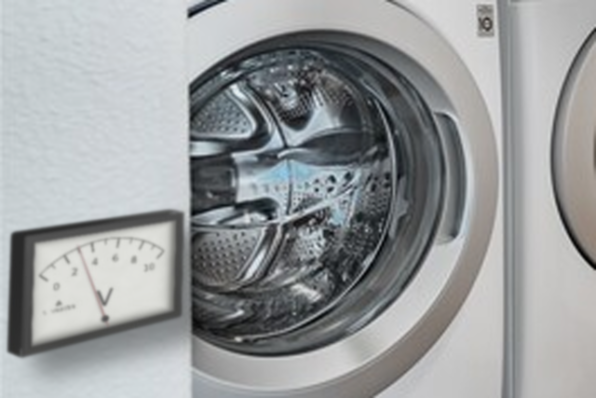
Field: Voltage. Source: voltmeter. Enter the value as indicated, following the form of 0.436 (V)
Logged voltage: 3 (V)
